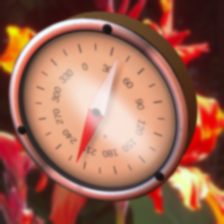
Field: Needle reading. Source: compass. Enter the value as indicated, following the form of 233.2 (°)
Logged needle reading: 217.5 (°)
